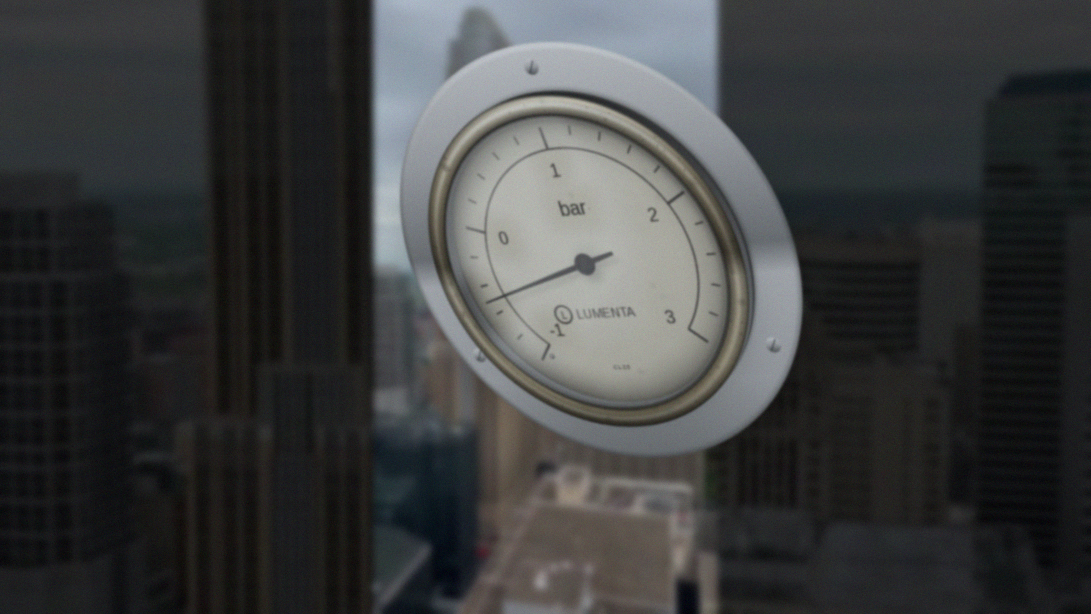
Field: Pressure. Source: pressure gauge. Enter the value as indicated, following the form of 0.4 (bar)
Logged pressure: -0.5 (bar)
